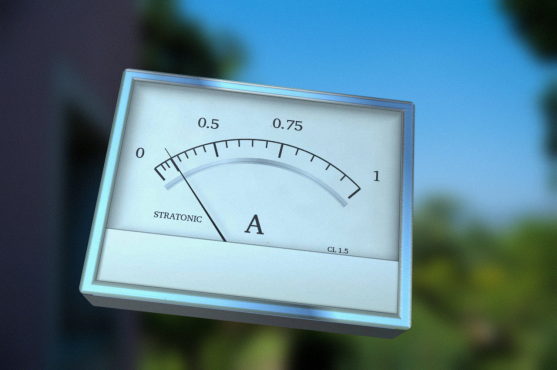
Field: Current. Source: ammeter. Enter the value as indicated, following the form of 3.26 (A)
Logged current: 0.25 (A)
